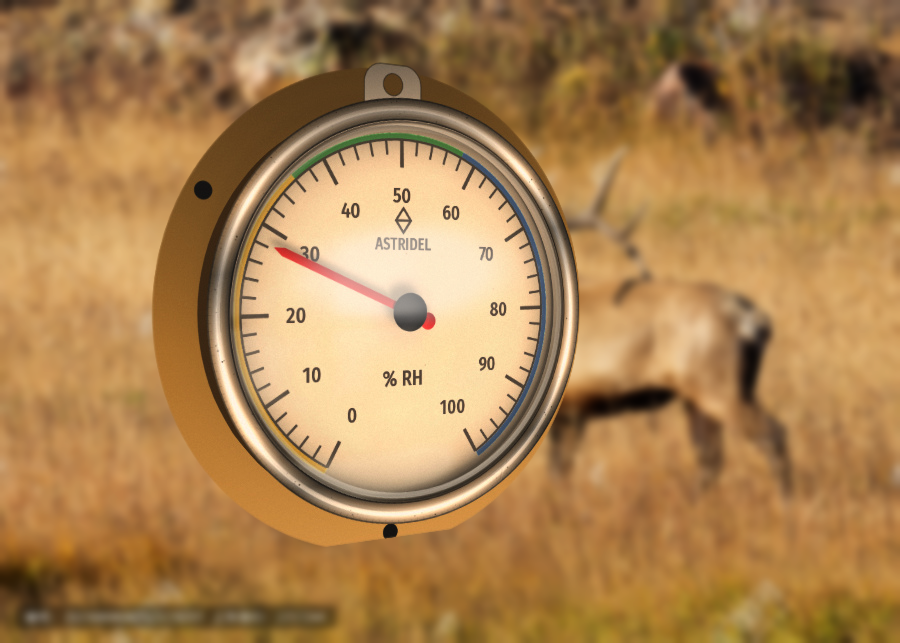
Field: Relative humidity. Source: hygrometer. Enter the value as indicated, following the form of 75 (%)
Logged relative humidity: 28 (%)
